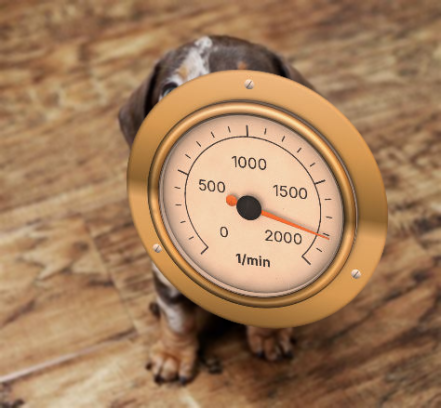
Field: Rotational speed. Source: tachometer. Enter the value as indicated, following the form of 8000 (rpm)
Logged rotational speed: 1800 (rpm)
